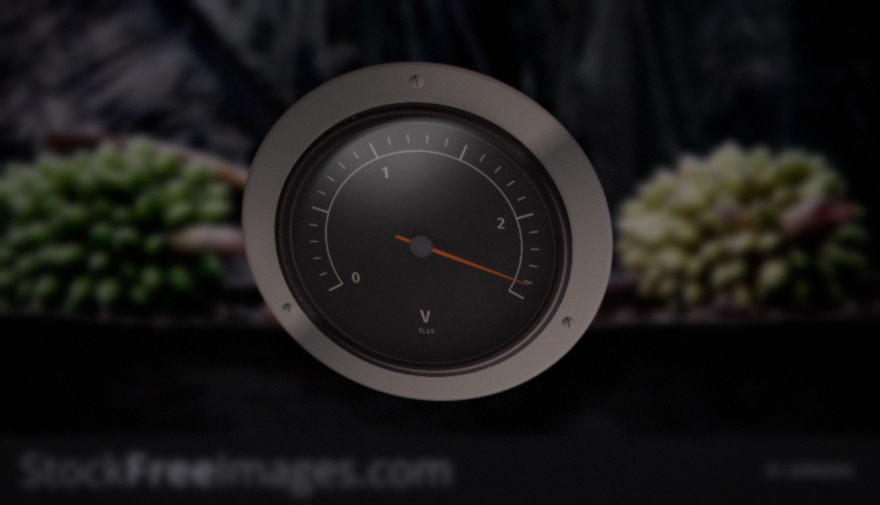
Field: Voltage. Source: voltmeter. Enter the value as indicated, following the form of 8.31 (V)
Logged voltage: 2.4 (V)
